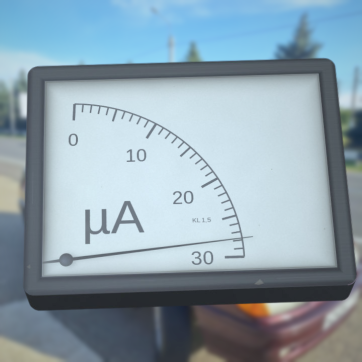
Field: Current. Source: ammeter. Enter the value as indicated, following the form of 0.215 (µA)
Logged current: 28 (µA)
